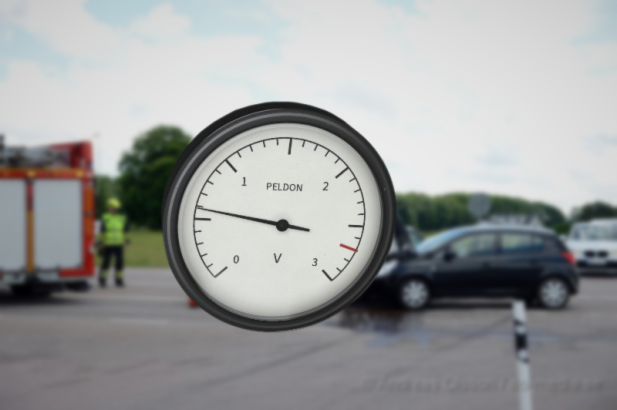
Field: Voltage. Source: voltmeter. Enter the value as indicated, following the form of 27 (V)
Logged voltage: 0.6 (V)
